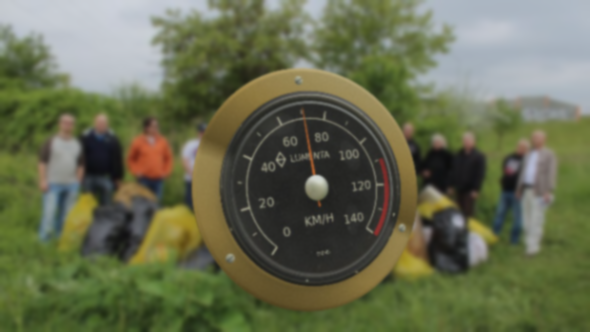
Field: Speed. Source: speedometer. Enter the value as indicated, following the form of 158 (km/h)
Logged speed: 70 (km/h)
